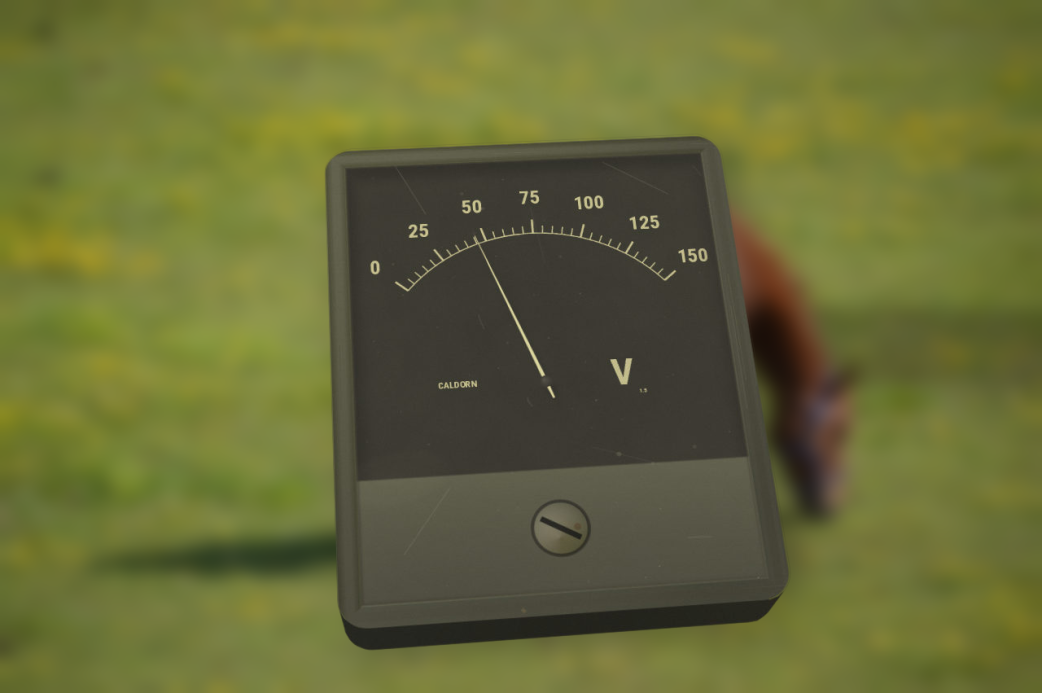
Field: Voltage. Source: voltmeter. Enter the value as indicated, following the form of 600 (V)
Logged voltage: 45 (V)
